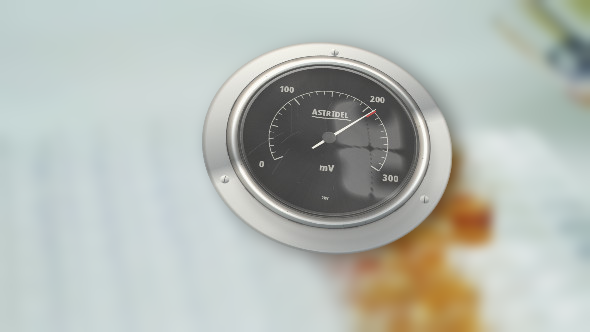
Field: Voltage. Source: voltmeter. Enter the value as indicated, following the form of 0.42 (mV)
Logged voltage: 210 (mV)
